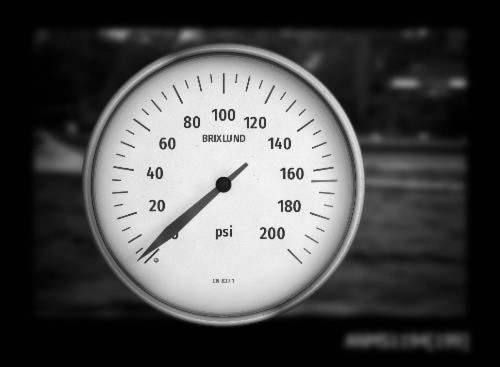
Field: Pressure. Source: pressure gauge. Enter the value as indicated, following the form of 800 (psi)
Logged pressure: 2.5 (psi)
